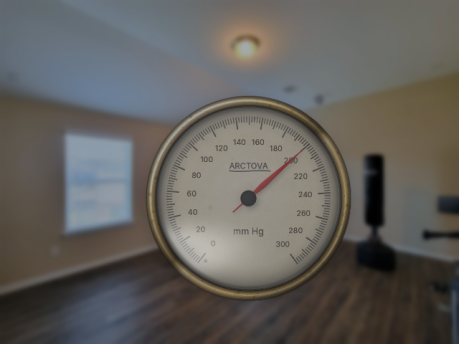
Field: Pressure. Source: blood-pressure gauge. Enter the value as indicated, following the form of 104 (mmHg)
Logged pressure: 200 (mmHg)
